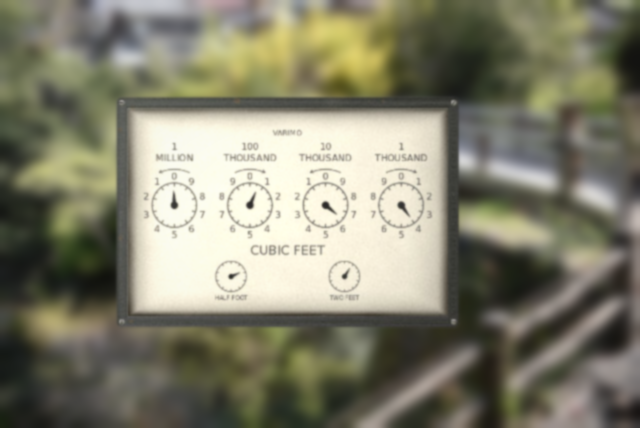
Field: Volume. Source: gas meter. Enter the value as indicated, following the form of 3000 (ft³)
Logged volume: 6400 (ft³)
